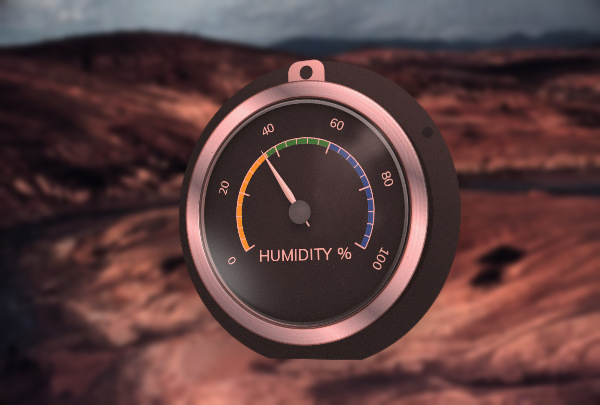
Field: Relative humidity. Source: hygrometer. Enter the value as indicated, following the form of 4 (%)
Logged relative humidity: 36 (%)
